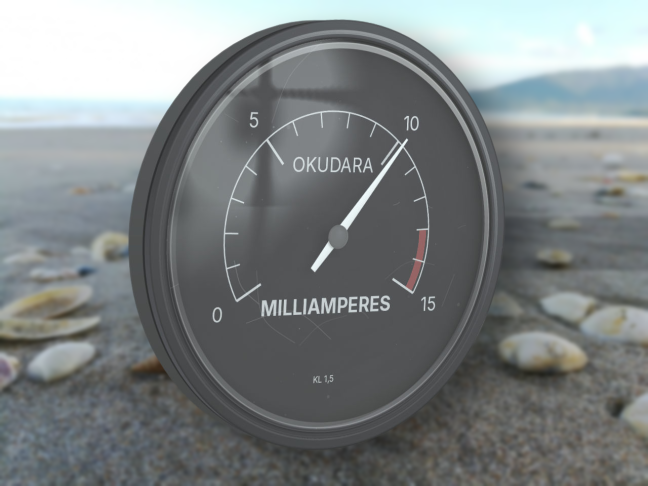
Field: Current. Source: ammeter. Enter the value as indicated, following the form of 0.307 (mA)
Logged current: 10 (mA)
